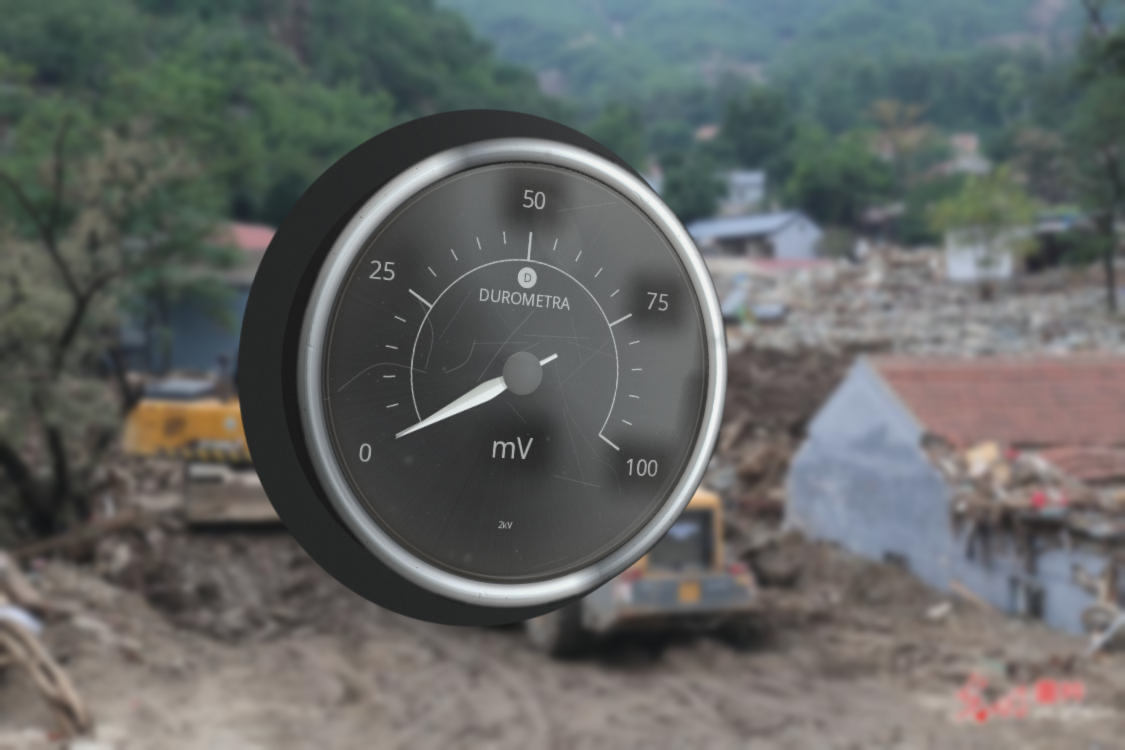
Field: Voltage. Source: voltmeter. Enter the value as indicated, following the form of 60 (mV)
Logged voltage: 0 (mV)
